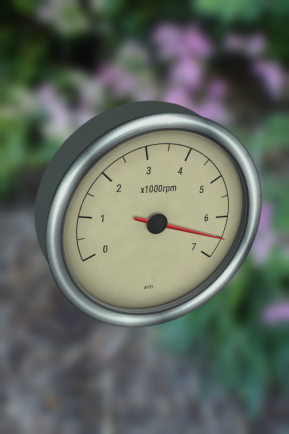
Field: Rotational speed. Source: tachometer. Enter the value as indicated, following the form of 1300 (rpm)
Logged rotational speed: 6500 (rpm)
